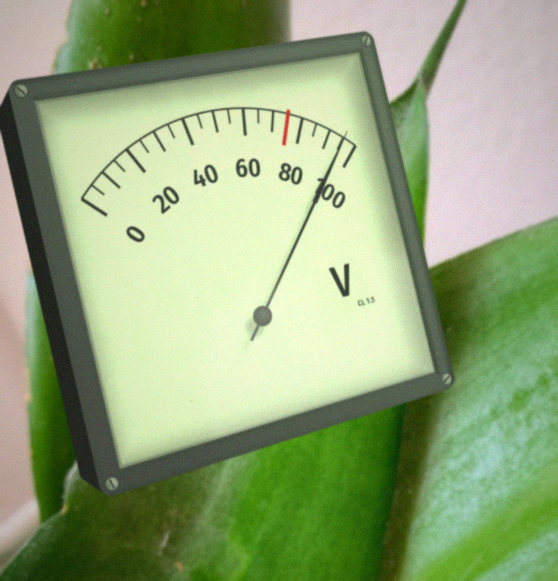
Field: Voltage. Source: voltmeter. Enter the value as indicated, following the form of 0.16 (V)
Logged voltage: 95 (V)
